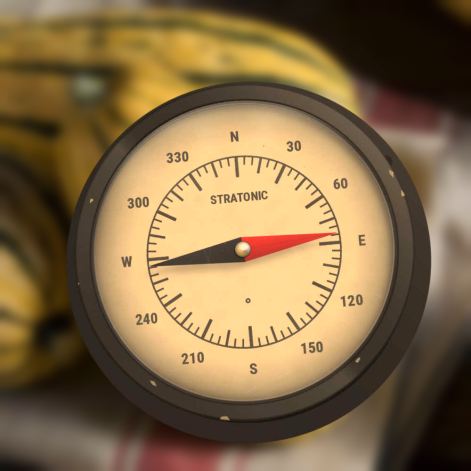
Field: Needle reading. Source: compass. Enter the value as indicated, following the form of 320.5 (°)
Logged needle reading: 85 (°)
